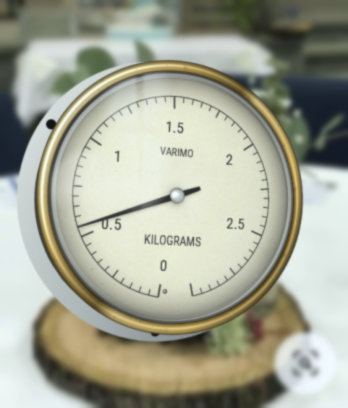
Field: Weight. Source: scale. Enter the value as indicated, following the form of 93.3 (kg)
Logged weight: 0.55 (kg)
